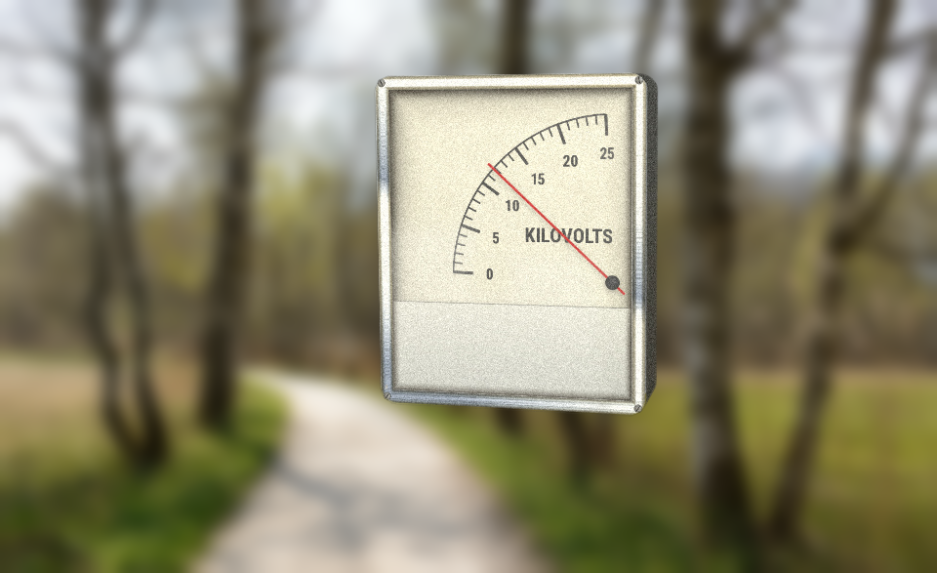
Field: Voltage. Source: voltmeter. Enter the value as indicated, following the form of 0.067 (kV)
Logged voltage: 12 (kV)
